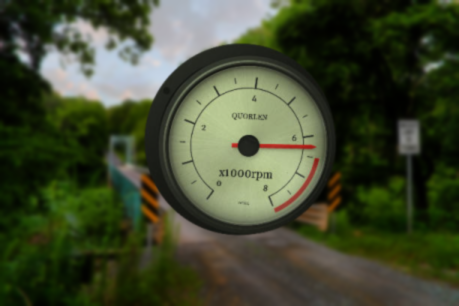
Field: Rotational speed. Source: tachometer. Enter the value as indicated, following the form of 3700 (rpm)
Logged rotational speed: 6250 (rpm)
